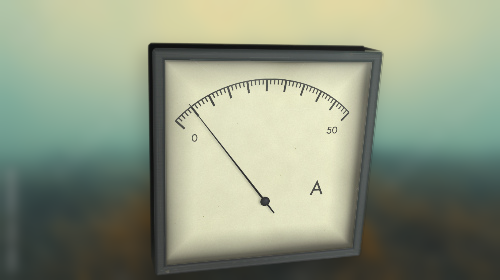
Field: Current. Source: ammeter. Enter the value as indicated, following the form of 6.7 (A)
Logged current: 5 (A)
